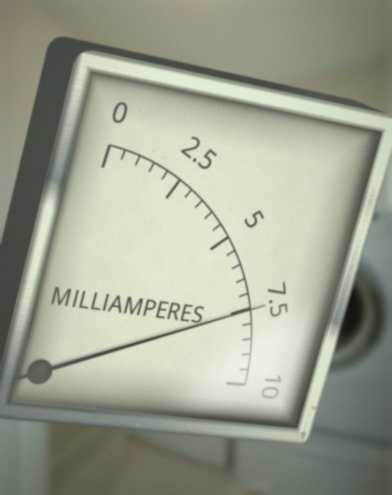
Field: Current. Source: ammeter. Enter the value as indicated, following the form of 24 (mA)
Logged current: 7.5 (mA)
